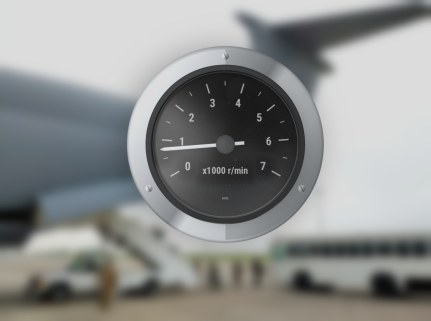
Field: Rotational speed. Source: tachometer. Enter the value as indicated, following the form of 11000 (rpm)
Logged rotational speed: 750 (rpm)
